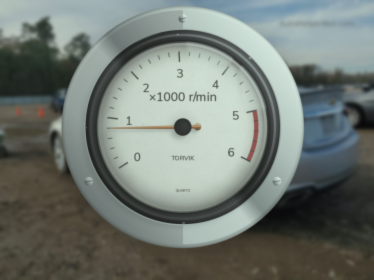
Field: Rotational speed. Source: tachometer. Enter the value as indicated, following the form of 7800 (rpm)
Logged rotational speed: 800 (rpm)
